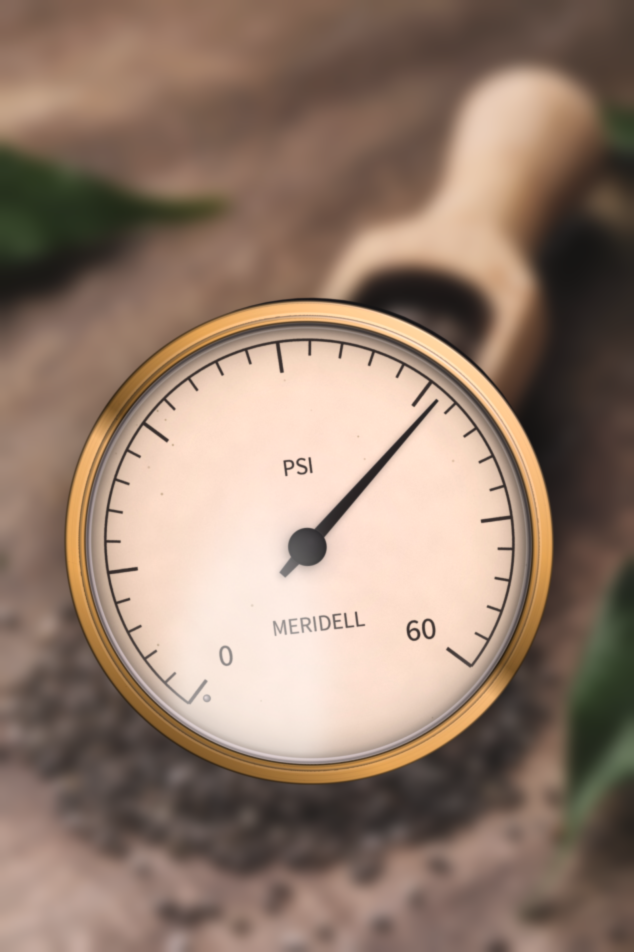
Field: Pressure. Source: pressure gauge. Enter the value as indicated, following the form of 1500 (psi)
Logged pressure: 41 (psi)
